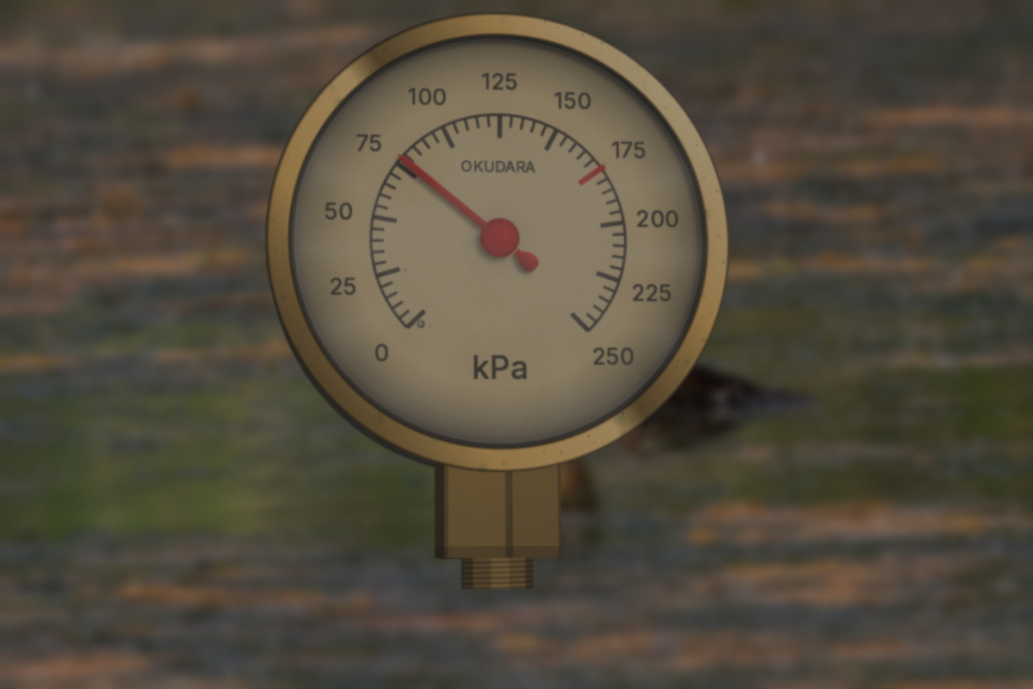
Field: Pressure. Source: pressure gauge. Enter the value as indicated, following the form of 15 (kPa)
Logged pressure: 77.5 (kPa)
